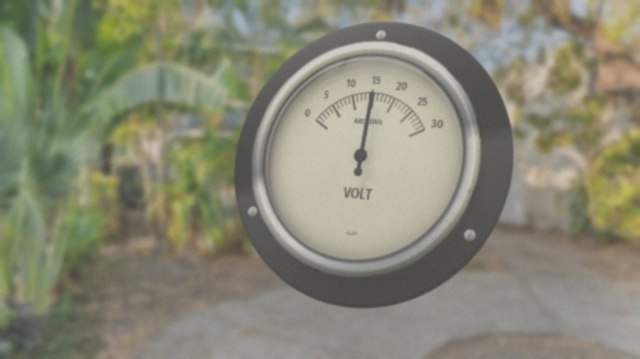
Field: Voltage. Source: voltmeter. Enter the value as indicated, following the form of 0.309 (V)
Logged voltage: 15 (V)
